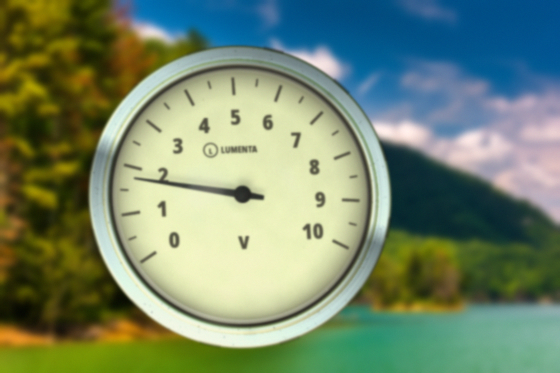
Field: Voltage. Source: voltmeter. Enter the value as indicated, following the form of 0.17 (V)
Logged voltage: 1.75 (V)
